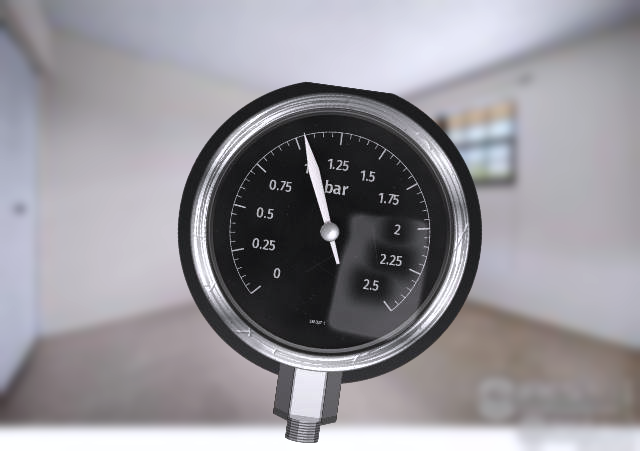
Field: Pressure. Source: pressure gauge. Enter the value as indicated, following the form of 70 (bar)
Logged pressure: 1.05 (bar)
